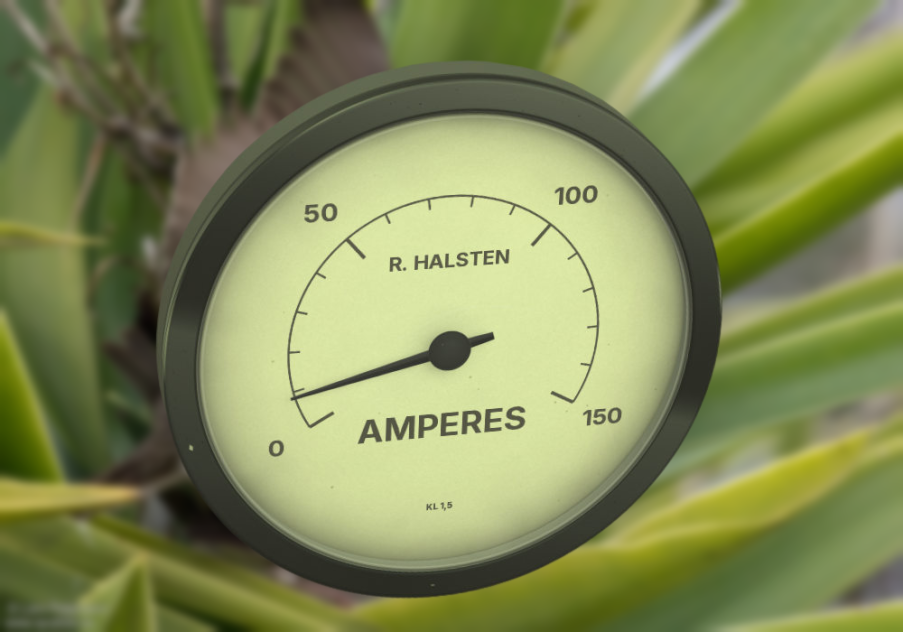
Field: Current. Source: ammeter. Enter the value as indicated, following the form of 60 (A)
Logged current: 10 (A)
